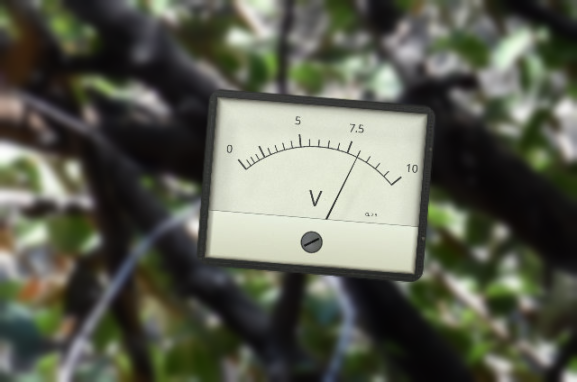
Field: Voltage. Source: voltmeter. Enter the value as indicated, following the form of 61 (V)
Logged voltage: 8 (V)
